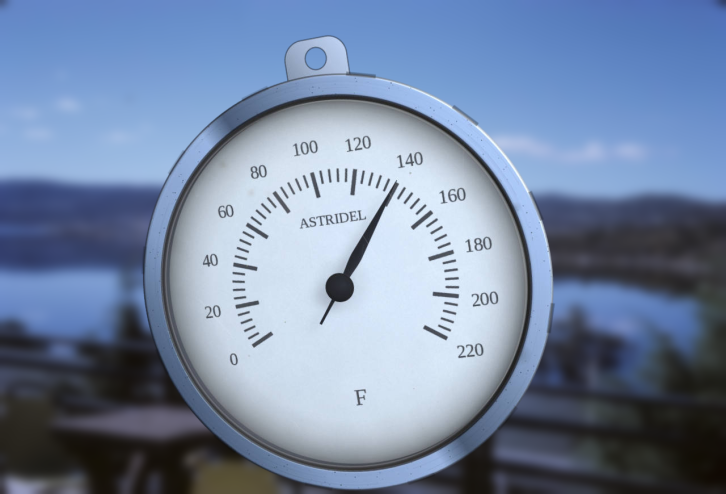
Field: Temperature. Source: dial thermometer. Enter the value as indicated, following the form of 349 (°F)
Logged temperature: 140 (°F)
